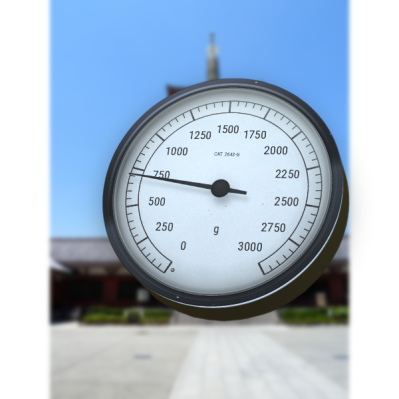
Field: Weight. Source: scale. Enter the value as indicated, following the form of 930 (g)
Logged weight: 700 (g)
